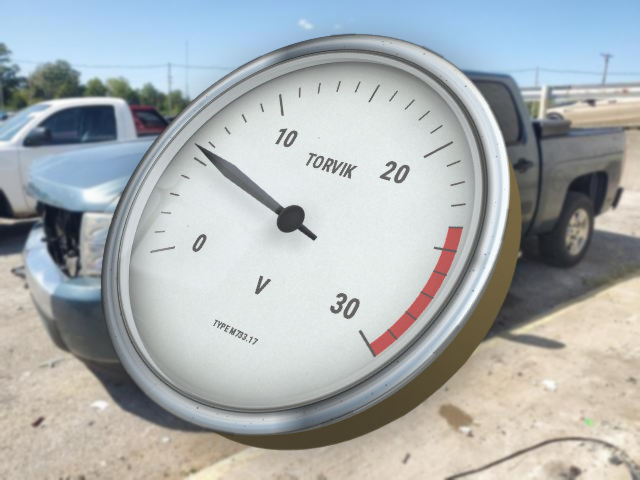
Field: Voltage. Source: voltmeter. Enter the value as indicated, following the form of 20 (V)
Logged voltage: 5.5 (V)
